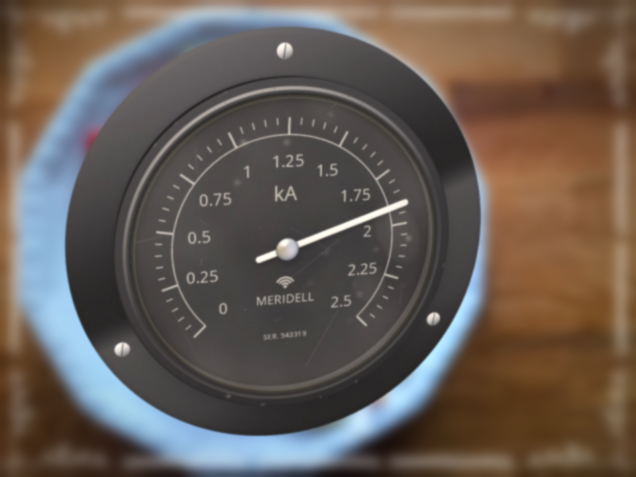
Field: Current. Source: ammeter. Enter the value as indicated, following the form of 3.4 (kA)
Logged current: 1.9 (kA)
